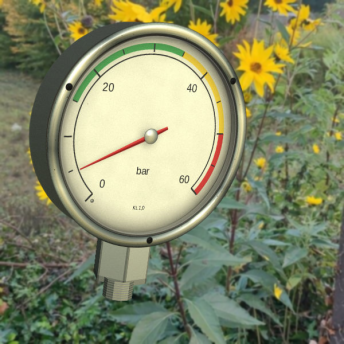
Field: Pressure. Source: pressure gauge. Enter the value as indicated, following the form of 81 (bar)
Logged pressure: 5 (bar)
